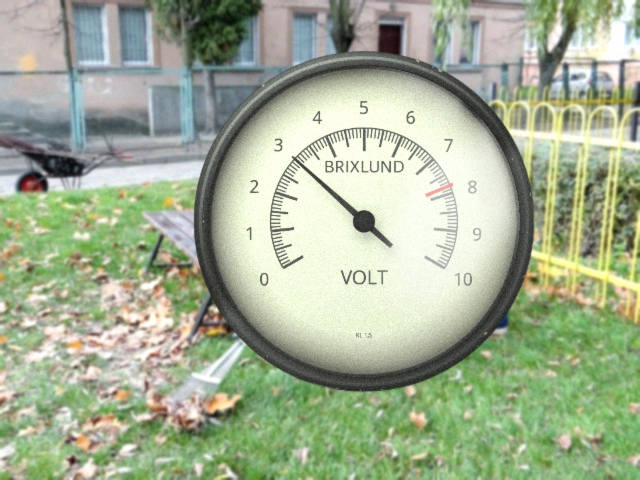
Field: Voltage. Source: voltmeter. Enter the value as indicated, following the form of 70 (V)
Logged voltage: 3 (V)
